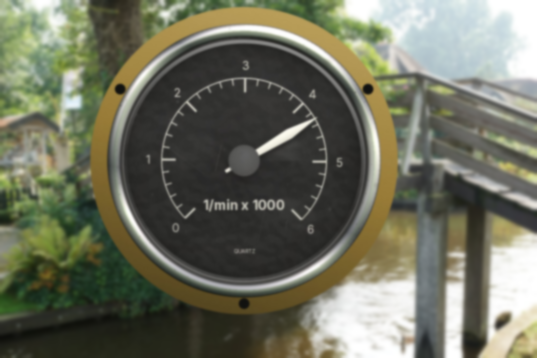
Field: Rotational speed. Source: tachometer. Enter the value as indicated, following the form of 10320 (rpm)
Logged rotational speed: 4300 (rpm)
